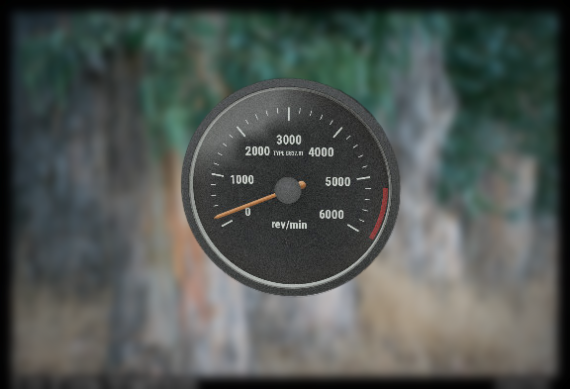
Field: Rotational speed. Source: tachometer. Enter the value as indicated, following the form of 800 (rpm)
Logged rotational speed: 200 (rpm)
